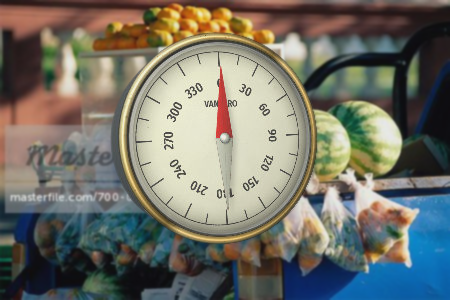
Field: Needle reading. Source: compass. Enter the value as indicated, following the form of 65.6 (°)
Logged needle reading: 0 (°)
